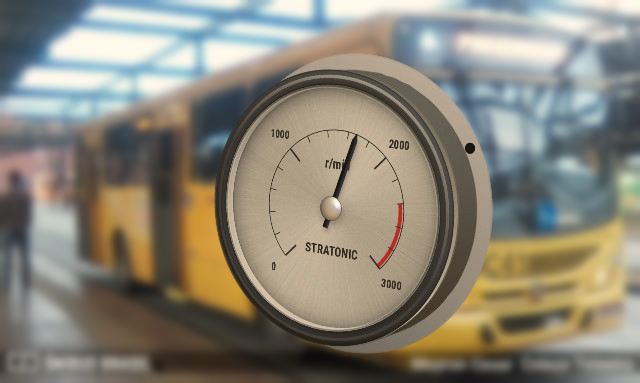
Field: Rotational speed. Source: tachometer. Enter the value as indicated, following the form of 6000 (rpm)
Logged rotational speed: 1700 (rpm)
